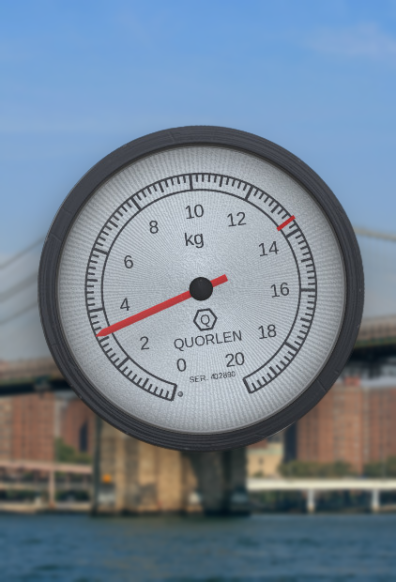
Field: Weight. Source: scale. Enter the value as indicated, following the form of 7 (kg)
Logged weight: 3.2 (kg)
